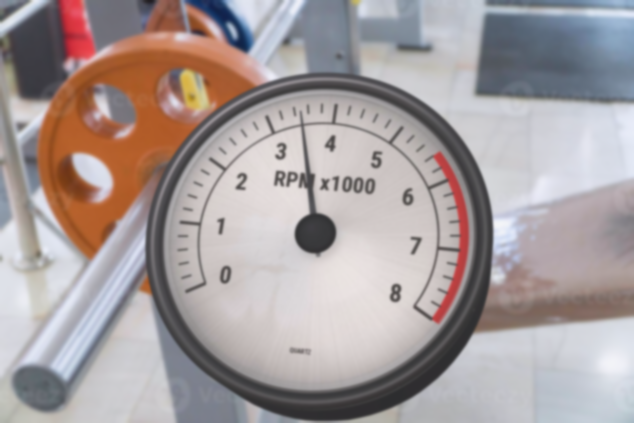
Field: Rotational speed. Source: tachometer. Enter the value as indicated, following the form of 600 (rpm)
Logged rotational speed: 3500 (rpm)
